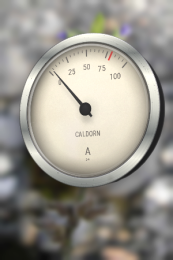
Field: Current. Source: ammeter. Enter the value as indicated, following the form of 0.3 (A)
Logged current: 5 (A)
